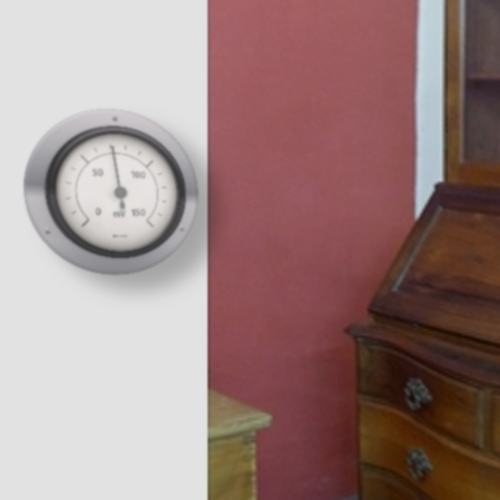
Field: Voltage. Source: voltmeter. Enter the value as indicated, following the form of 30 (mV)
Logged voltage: 70 (mV)
